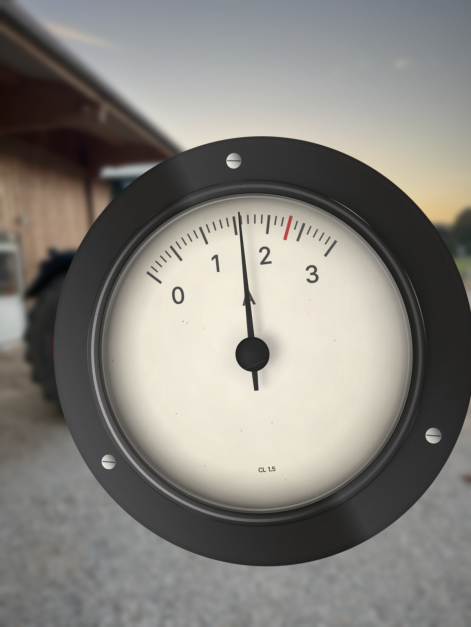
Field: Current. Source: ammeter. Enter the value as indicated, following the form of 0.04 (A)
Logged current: 1.6 (A)
